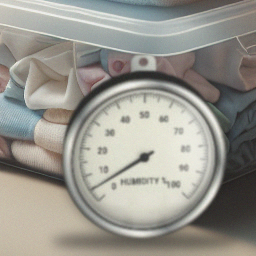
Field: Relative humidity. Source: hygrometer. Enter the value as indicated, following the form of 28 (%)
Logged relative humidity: 5 (%)
